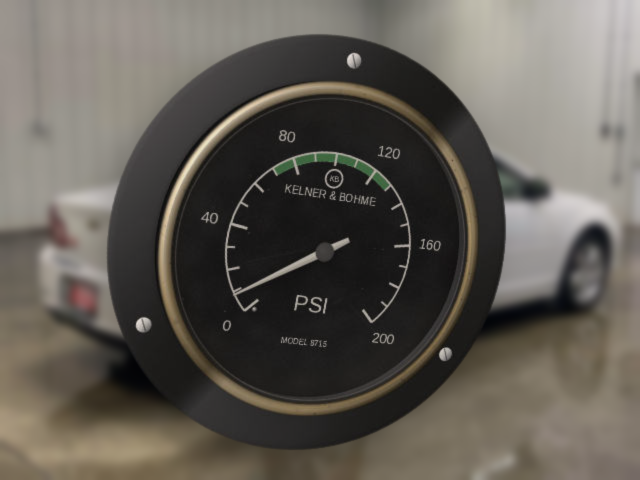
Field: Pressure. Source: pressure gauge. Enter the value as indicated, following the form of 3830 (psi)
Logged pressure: 10 (psi)
